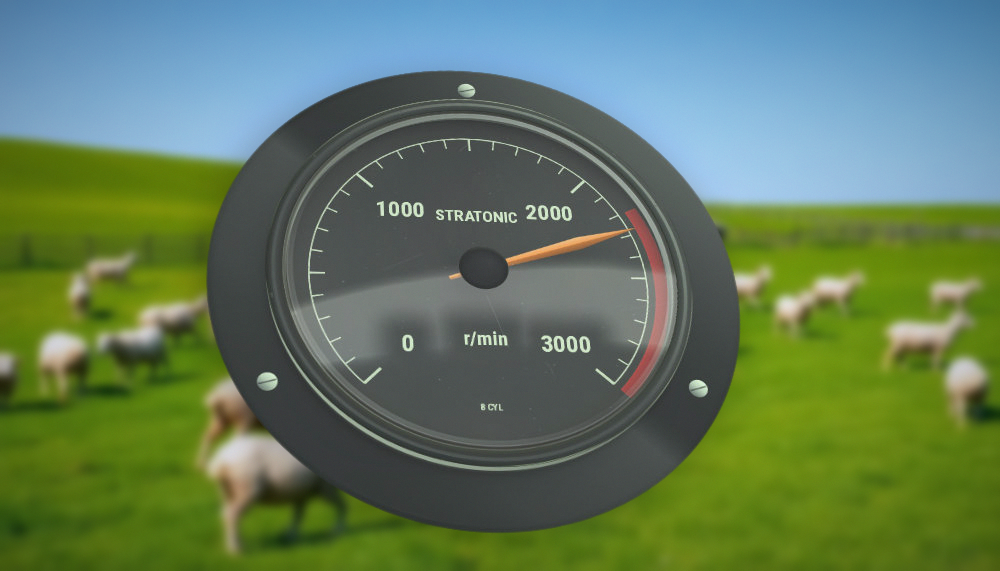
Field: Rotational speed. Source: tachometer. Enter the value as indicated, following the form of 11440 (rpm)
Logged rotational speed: 2300 (rpm)
